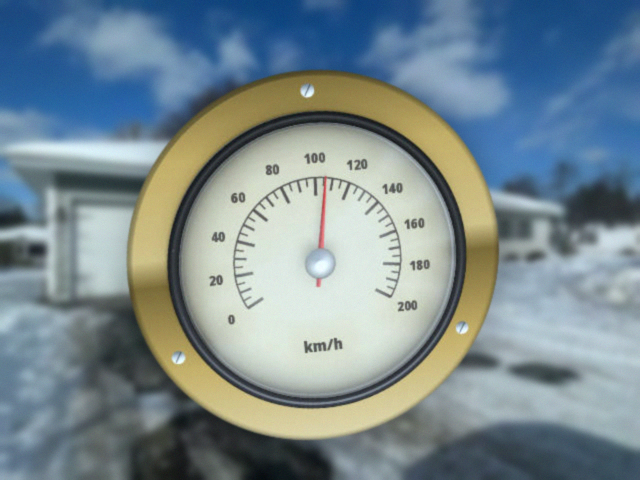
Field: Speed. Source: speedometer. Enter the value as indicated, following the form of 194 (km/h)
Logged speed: 105 (km/h)
